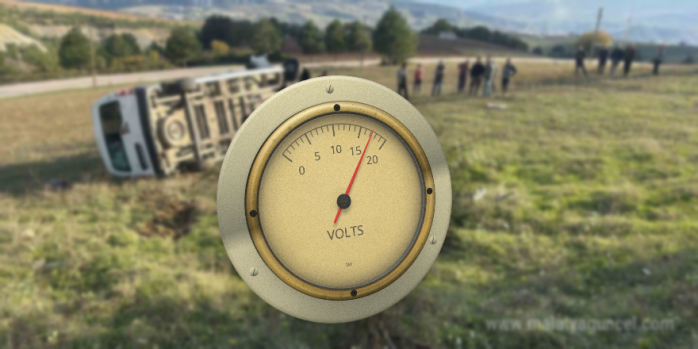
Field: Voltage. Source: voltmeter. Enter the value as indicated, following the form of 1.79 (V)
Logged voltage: 17 (V)
